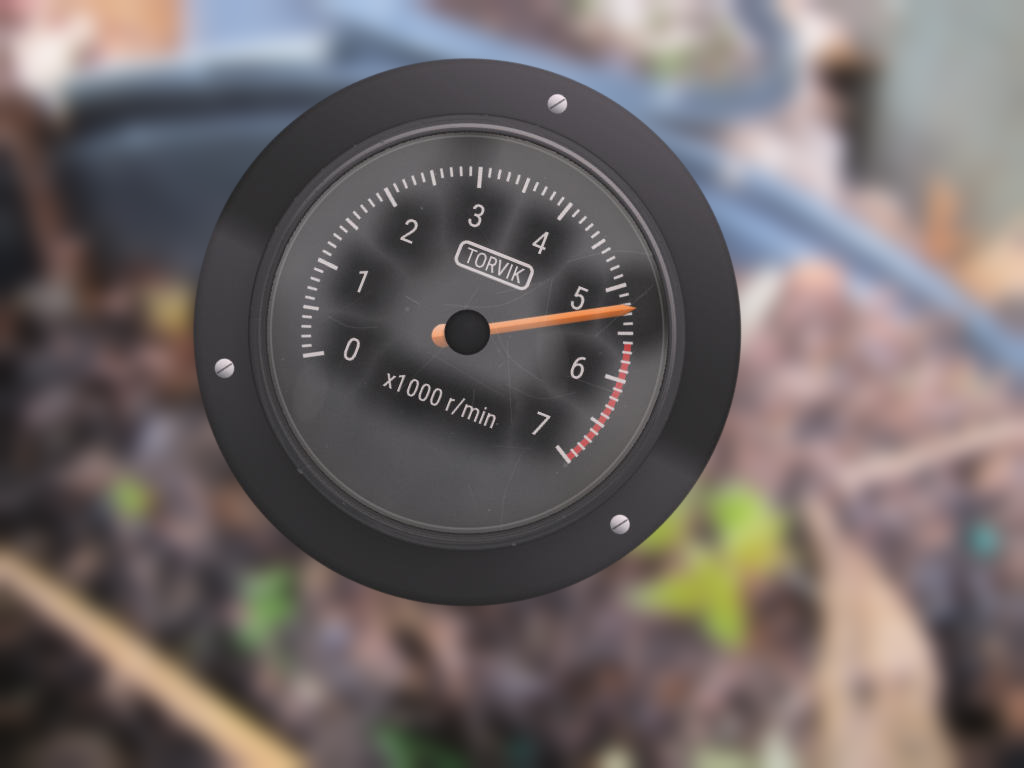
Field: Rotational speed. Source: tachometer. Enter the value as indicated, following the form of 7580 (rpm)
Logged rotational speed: 5250 (rpm)
